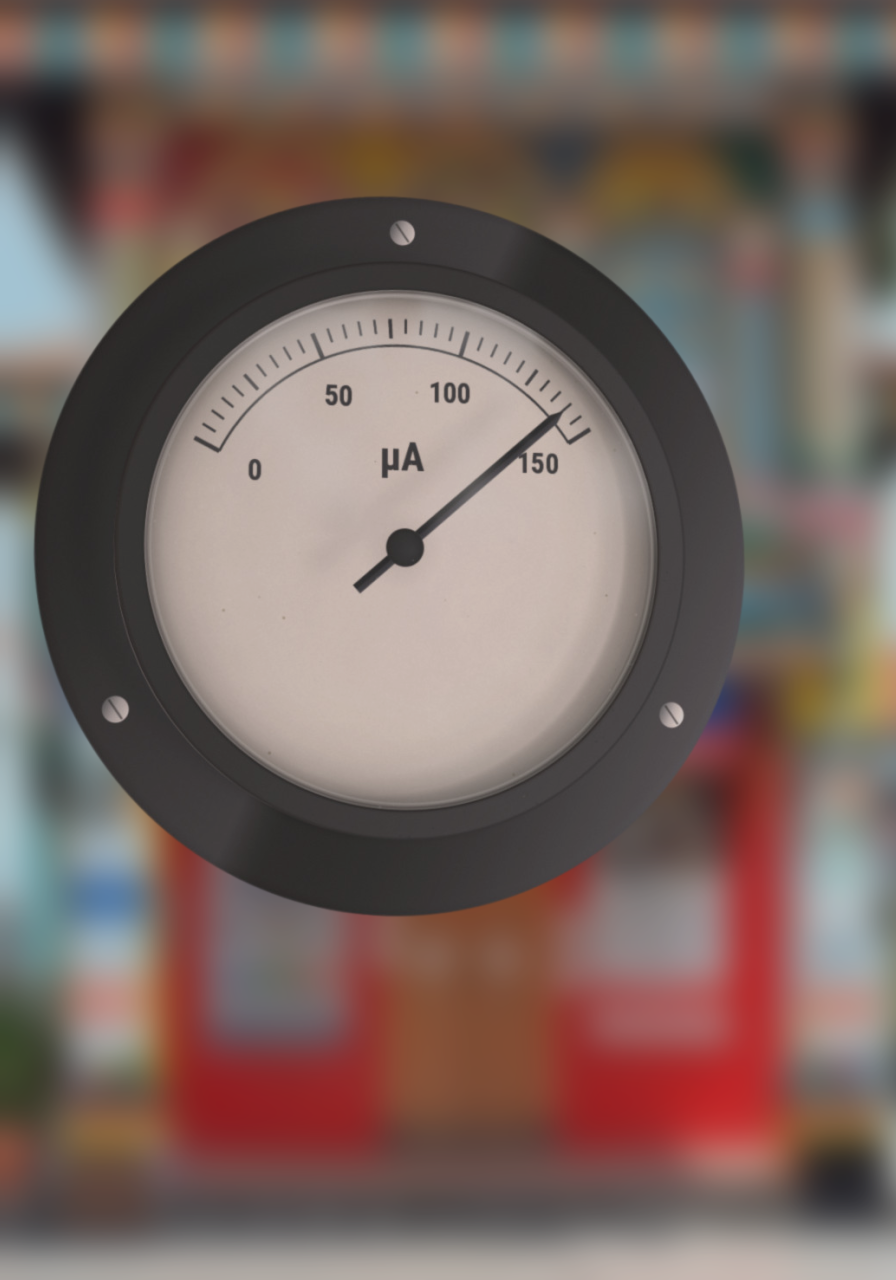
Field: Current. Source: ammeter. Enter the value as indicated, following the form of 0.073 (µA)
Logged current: 140 (µA)
